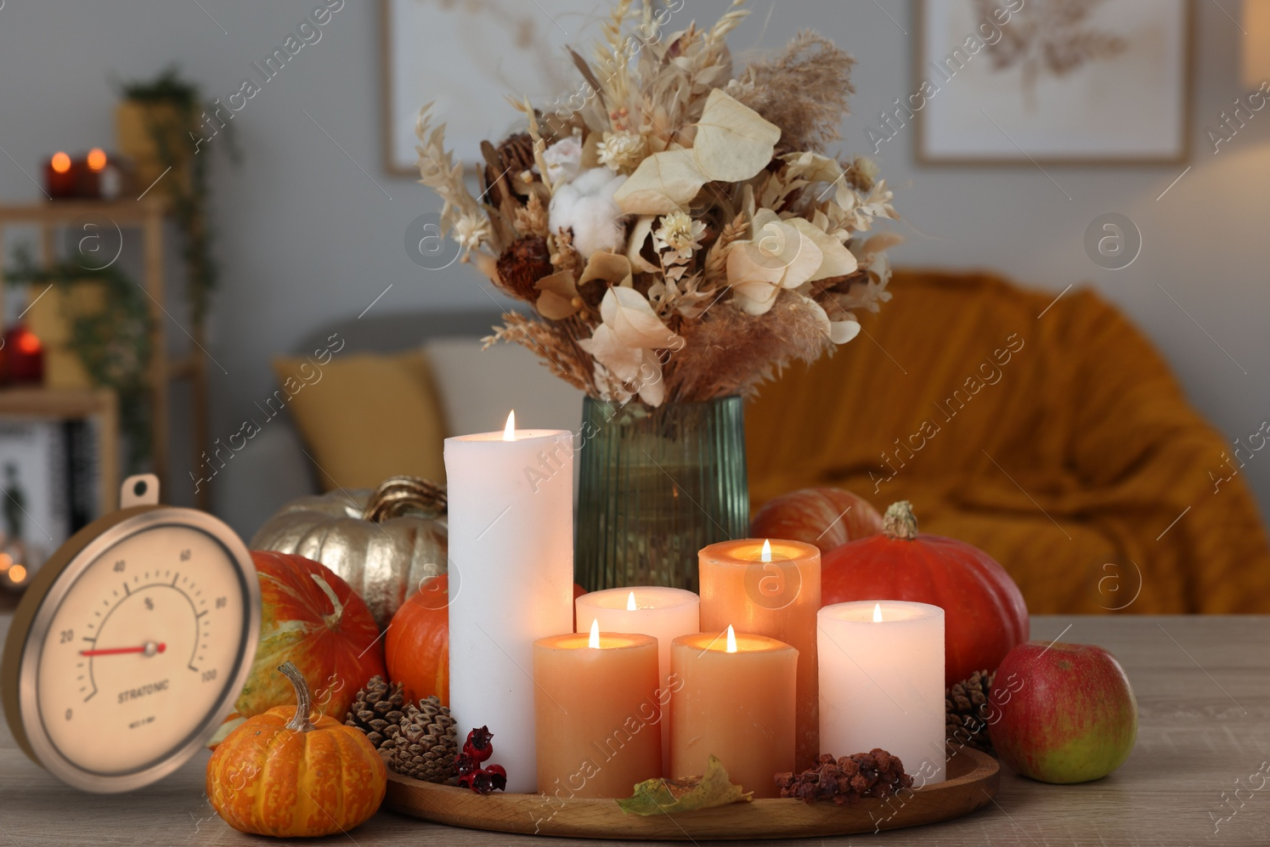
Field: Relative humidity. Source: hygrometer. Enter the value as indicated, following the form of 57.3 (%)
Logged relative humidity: 16 (%)
